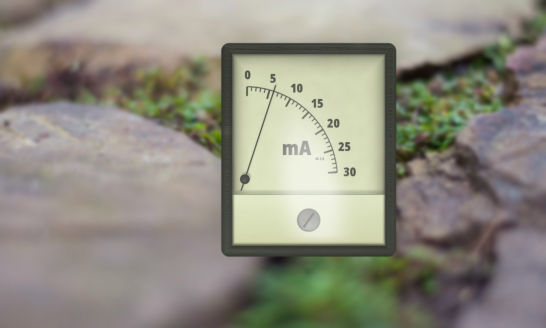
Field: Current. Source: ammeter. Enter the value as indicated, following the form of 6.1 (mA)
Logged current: 6 (mA)
